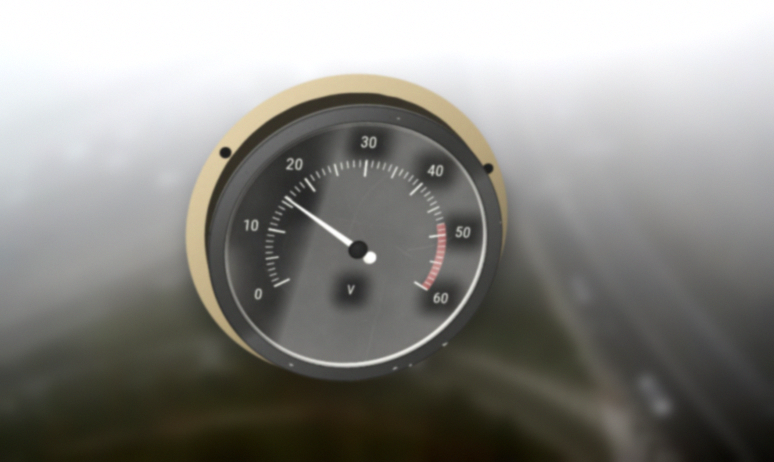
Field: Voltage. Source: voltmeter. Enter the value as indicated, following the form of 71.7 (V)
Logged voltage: 16 (V)
